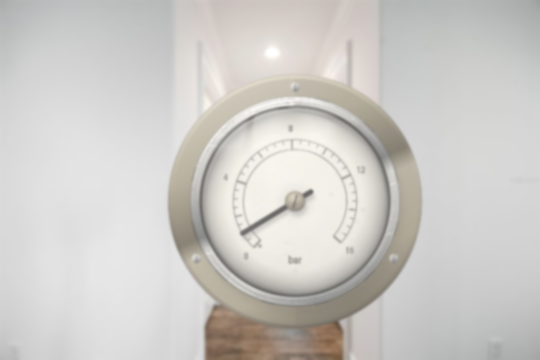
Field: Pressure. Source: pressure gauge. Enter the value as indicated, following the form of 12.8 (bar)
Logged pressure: 1 (bar)
